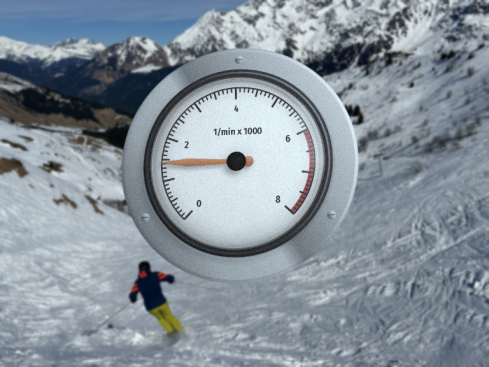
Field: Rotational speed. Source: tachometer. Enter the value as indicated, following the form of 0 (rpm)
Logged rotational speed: 1400 (rpm)
